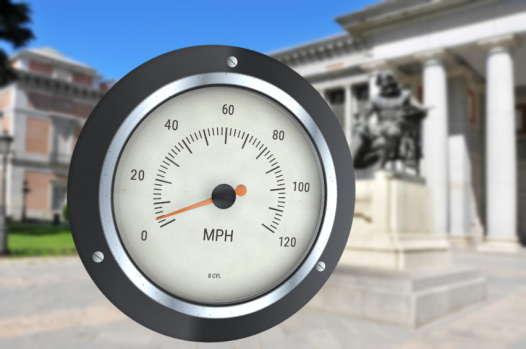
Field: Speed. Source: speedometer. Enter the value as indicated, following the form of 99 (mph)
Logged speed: 4 (mph)
